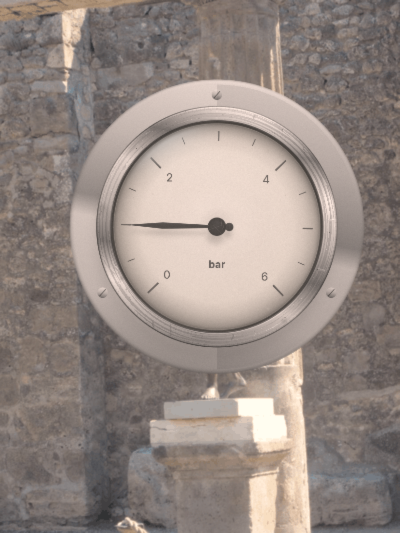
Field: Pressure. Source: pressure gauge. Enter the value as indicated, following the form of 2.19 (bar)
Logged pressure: 1 (bar)
